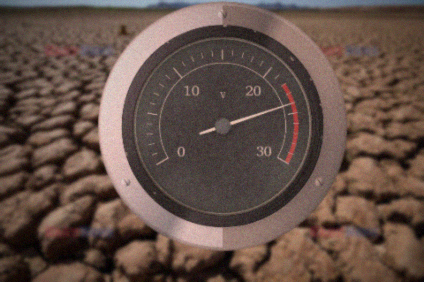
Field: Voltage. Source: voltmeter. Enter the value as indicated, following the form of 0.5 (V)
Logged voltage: 24 (V)
